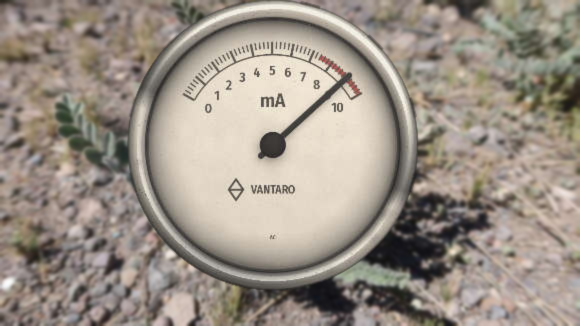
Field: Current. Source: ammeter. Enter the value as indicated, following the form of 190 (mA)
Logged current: 9 (mA)
